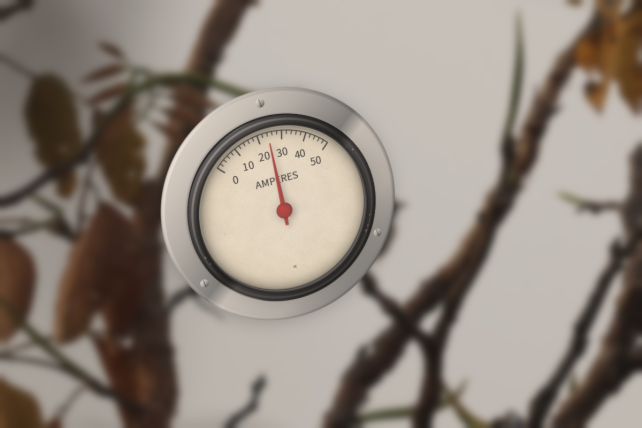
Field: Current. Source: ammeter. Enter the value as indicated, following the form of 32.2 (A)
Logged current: 24 (A)
